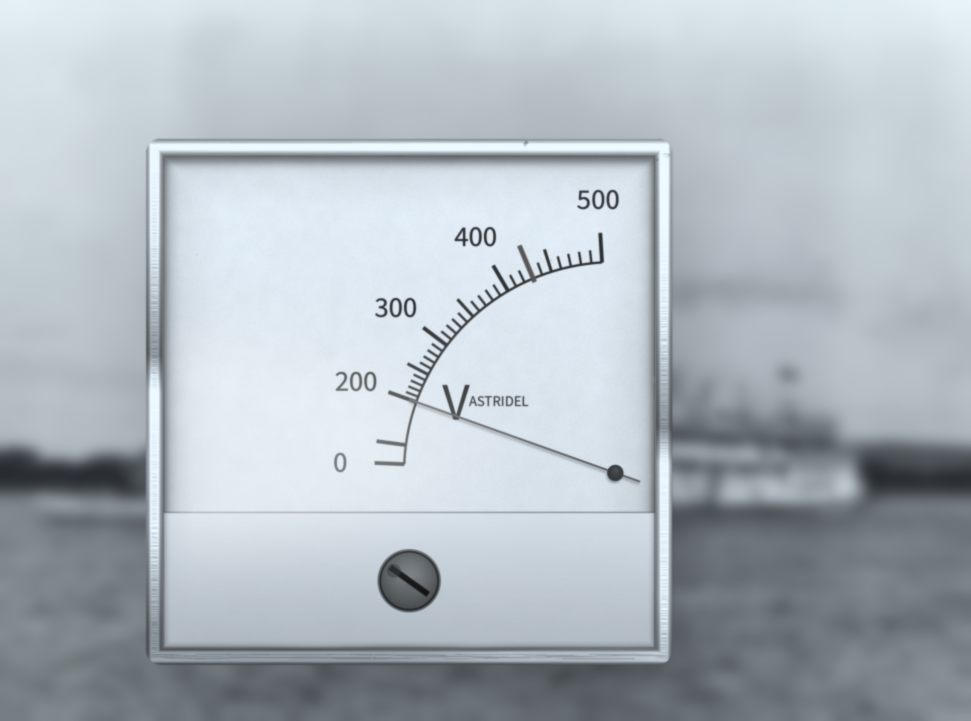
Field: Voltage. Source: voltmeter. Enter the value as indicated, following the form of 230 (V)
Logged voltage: 200 (V)
